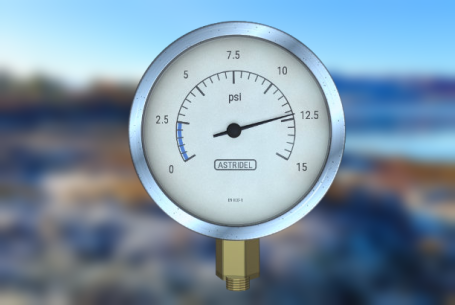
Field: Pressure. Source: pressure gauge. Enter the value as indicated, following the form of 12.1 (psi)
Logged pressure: 12.25 (psi)
